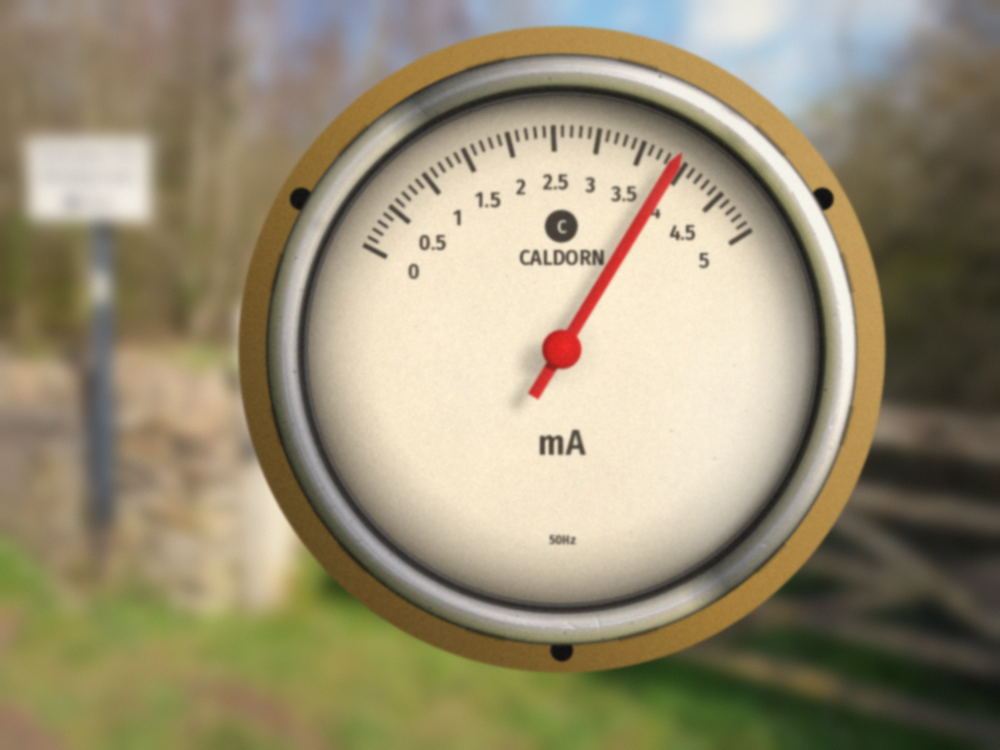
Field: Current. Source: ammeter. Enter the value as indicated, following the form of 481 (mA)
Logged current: 3.9 (mA)
